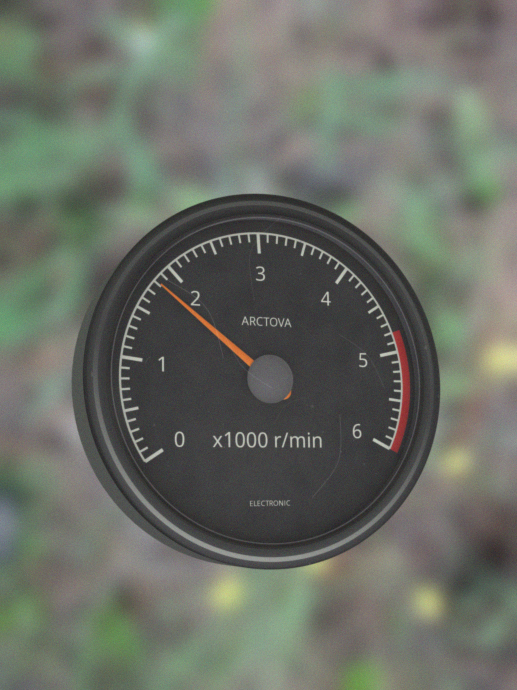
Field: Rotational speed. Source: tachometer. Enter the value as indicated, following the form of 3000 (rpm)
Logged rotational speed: 1800 (rpm)
